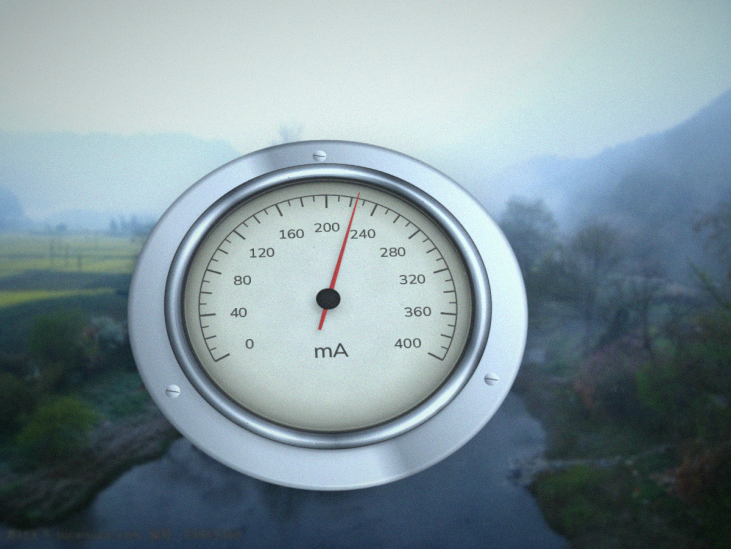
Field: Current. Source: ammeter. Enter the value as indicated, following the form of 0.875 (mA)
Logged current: 225 (mA)
